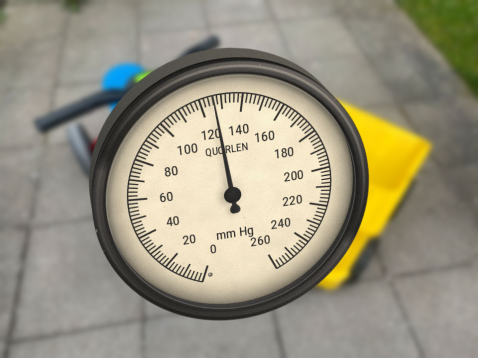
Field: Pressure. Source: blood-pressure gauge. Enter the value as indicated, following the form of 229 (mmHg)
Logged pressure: 126 (mmHg)
